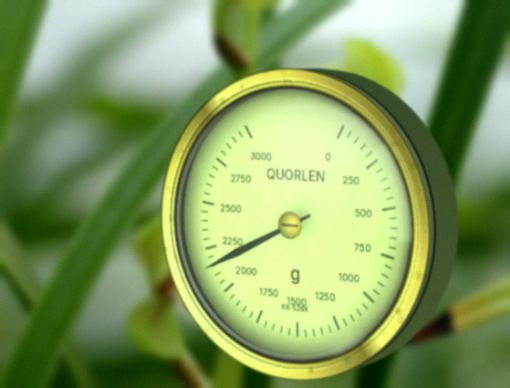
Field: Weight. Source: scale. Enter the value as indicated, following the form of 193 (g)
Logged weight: 2150 (g)
